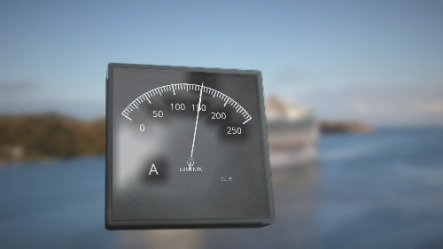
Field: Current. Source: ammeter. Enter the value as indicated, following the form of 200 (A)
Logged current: 150 (A)
